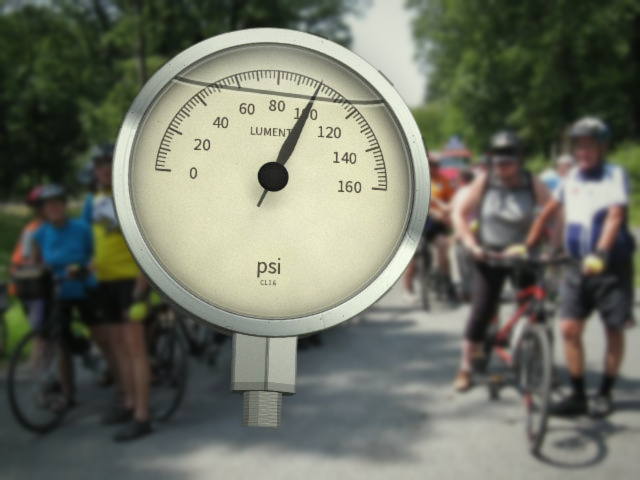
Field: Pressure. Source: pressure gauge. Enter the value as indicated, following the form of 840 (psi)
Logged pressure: 100 (psi)
